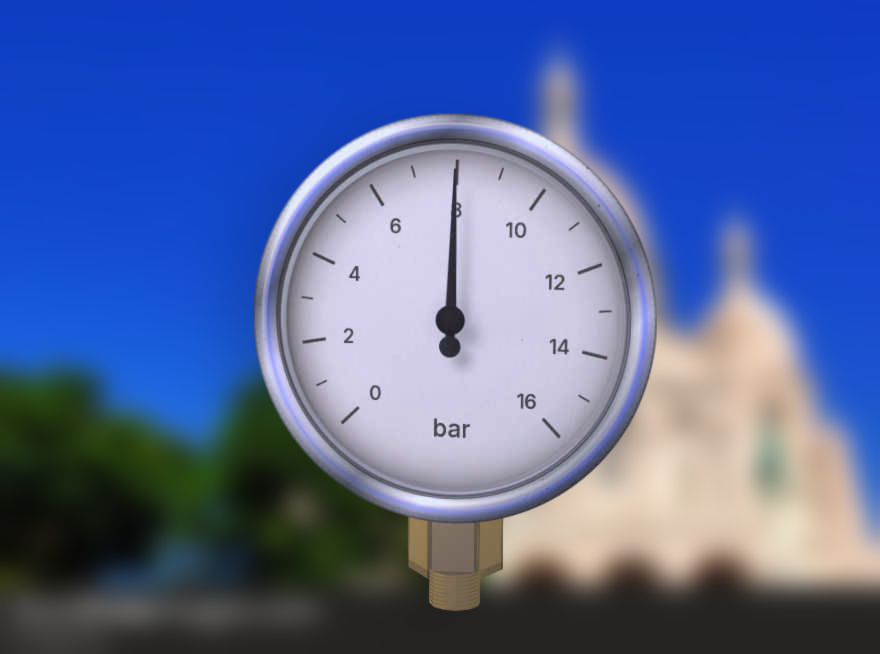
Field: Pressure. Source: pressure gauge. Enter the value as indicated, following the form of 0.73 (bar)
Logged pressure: 8 (bar)
